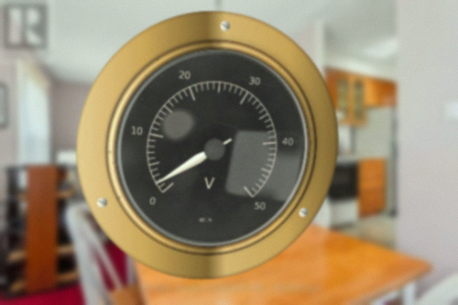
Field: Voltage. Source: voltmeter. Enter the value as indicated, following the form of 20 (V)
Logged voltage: 2 (V)
